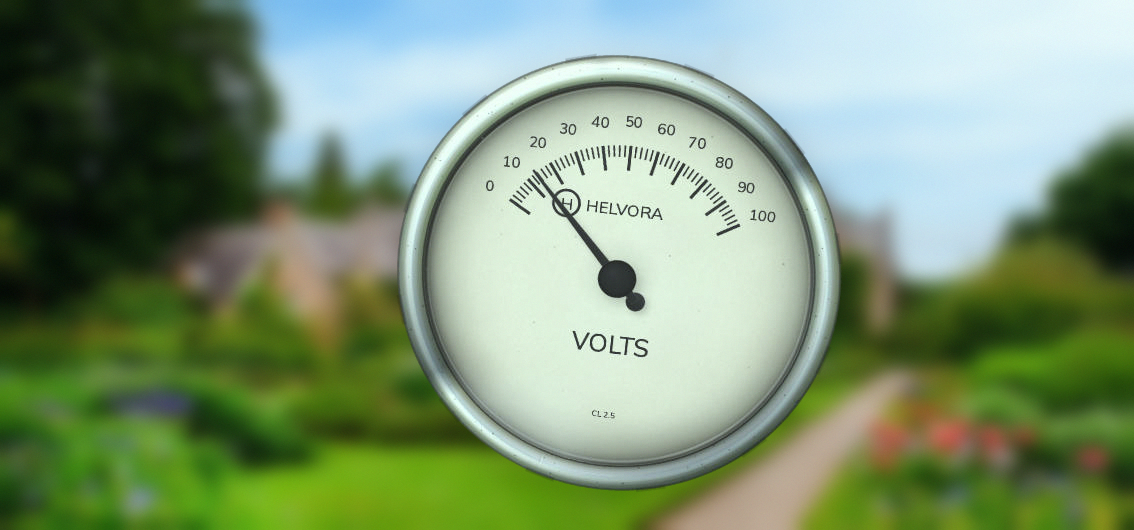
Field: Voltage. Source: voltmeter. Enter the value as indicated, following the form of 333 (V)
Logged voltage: 14 (V)
